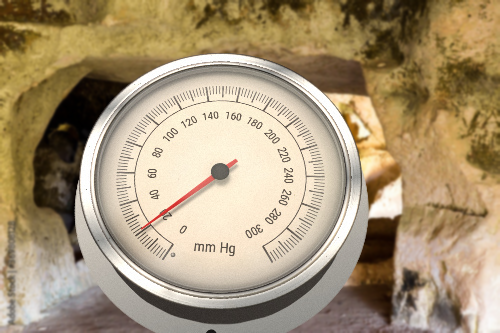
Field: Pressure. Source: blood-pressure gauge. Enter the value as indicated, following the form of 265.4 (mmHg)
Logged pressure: 20 (mmHg)
